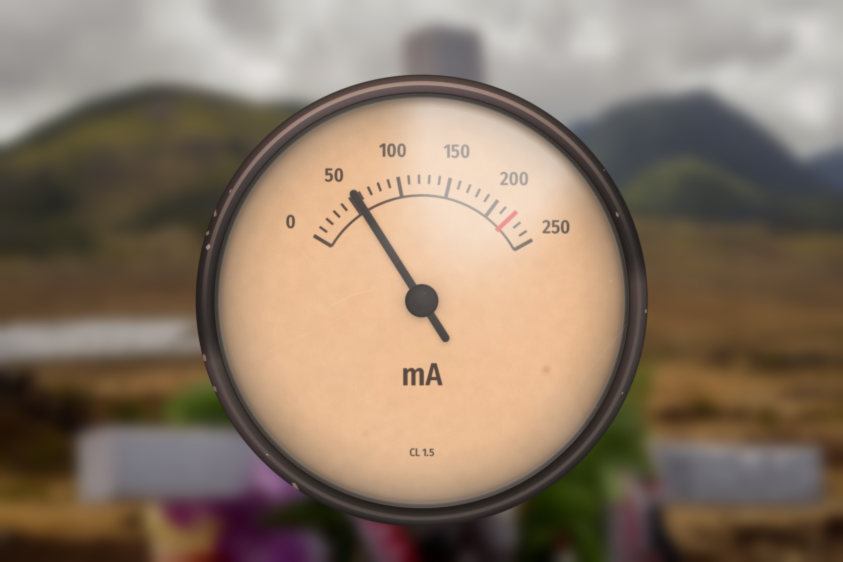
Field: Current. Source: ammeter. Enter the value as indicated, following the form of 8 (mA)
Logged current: 55 (mA)
